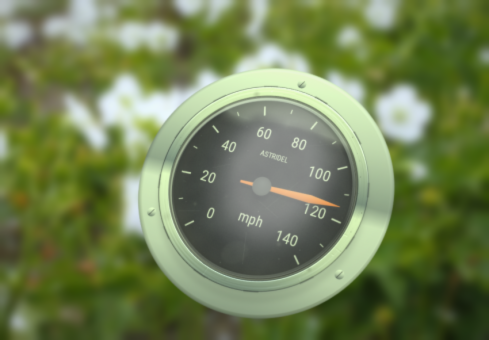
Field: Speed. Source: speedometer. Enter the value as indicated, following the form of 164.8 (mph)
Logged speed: 115 (mph)
